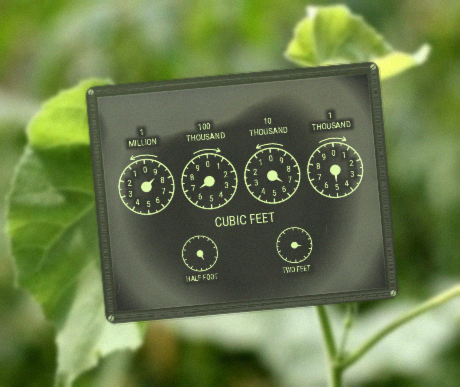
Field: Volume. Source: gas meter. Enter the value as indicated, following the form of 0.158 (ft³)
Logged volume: 866500 (ft³)
